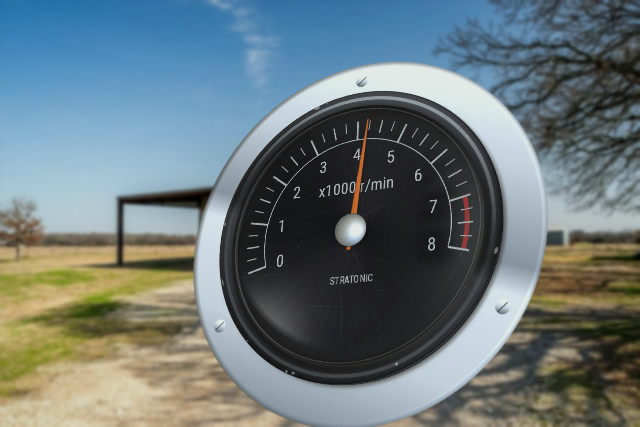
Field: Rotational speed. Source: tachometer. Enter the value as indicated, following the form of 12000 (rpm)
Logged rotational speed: 4250 (rpm)
